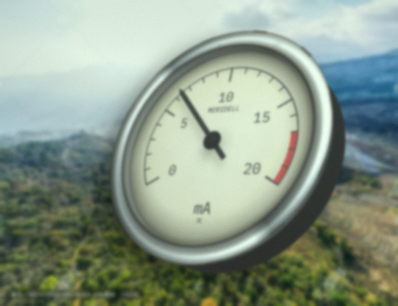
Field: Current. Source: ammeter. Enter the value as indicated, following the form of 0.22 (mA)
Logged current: 6.5 (mA)
